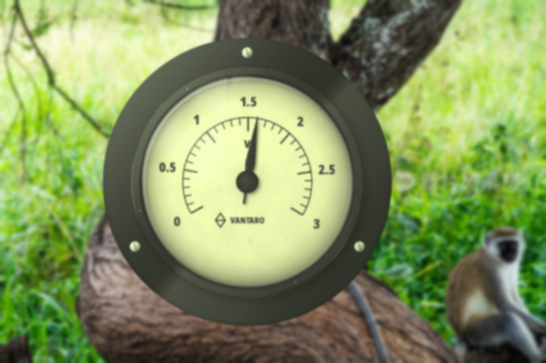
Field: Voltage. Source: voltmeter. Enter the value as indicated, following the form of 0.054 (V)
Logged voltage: 1.6 (V)
